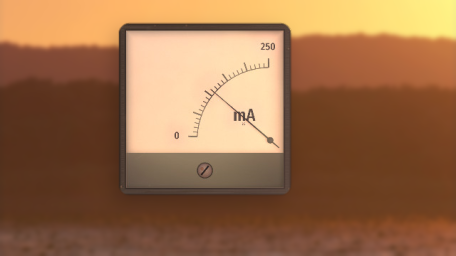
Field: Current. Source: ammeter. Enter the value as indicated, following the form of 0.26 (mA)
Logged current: 110 (mA)
